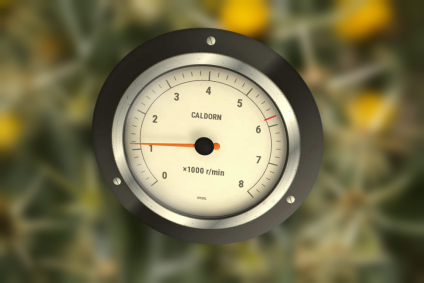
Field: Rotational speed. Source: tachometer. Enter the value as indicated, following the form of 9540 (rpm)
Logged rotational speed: 1200 (rpm)
